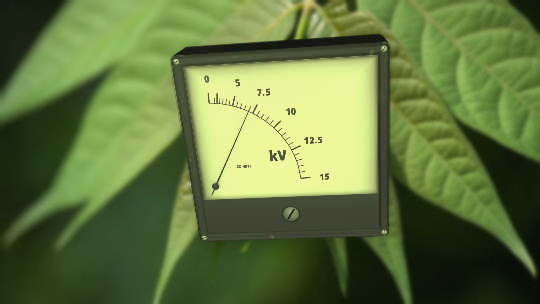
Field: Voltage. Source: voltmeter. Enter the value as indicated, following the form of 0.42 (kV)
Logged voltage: 7 (kV)
